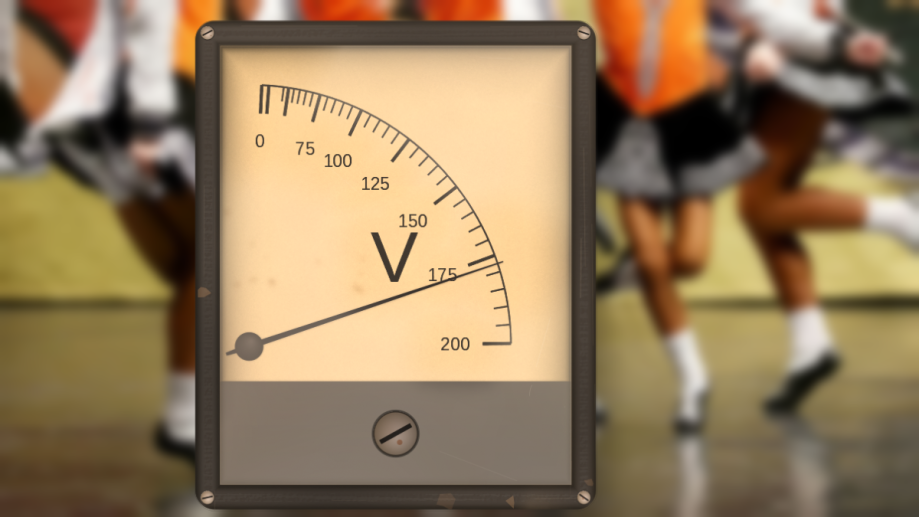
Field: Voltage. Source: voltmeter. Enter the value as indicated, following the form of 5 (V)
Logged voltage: 177.5 (V)
